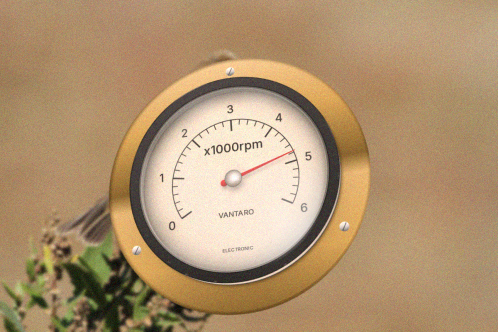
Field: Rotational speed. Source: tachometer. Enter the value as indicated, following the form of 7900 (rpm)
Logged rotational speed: 4800 (rpm)
